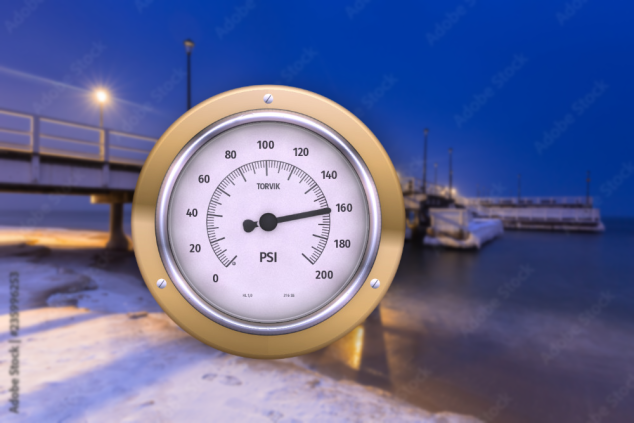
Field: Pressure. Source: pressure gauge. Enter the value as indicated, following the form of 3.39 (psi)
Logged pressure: 160 (psi)
